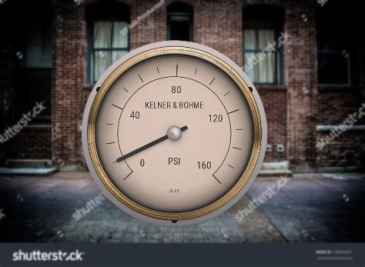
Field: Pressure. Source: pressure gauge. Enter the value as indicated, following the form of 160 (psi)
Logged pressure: 10 (psi)
